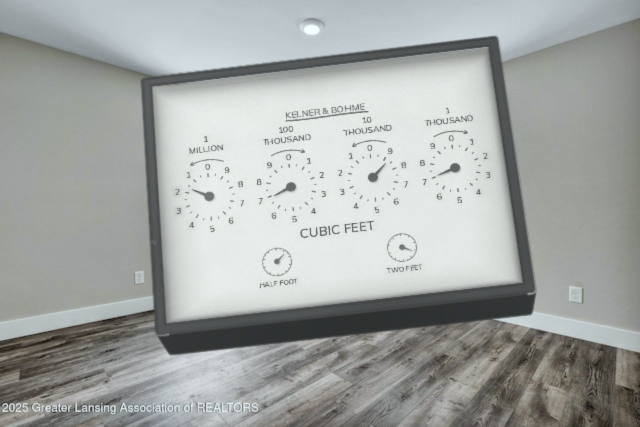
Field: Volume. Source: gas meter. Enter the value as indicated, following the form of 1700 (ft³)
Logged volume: 168700 (ft³)
